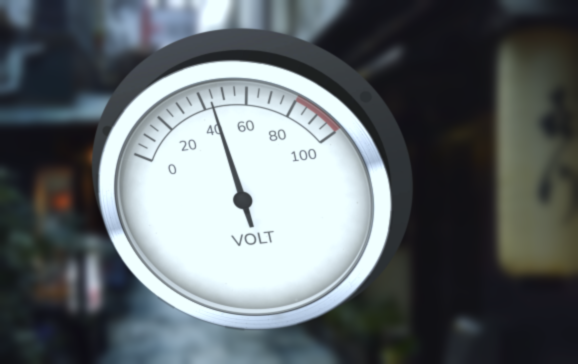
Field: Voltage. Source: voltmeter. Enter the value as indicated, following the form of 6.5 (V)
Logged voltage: 45 (V)
